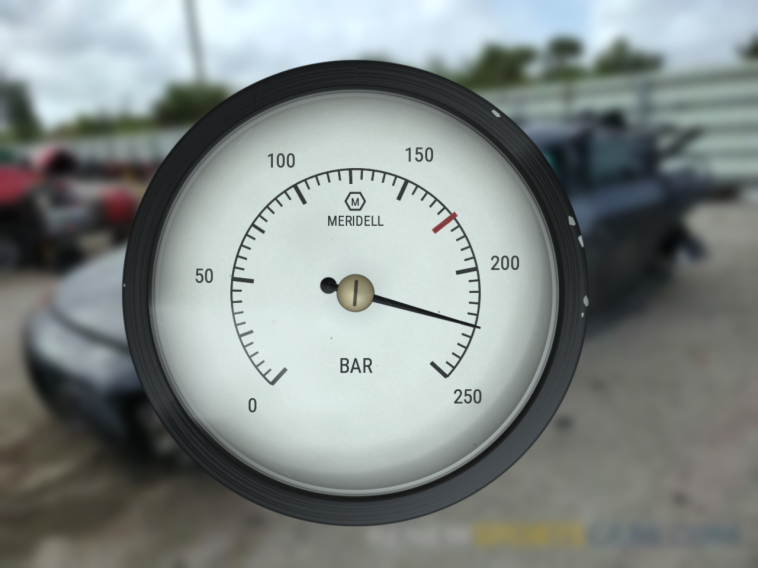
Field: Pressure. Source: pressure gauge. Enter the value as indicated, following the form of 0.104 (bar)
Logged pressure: 225 (bar)
